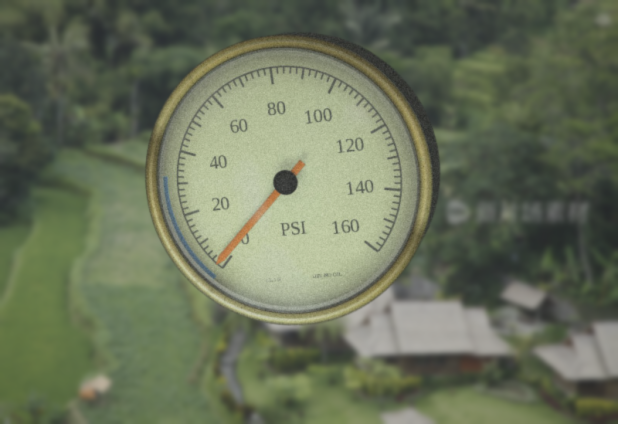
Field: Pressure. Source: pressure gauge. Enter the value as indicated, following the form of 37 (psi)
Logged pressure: 2 (psi)
